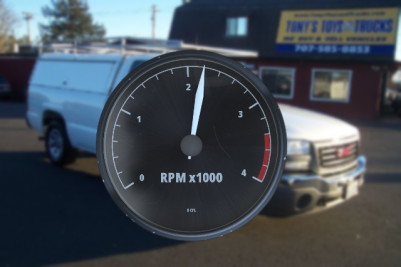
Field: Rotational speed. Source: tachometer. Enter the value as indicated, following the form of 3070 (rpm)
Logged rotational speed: 2200 (rpm)
